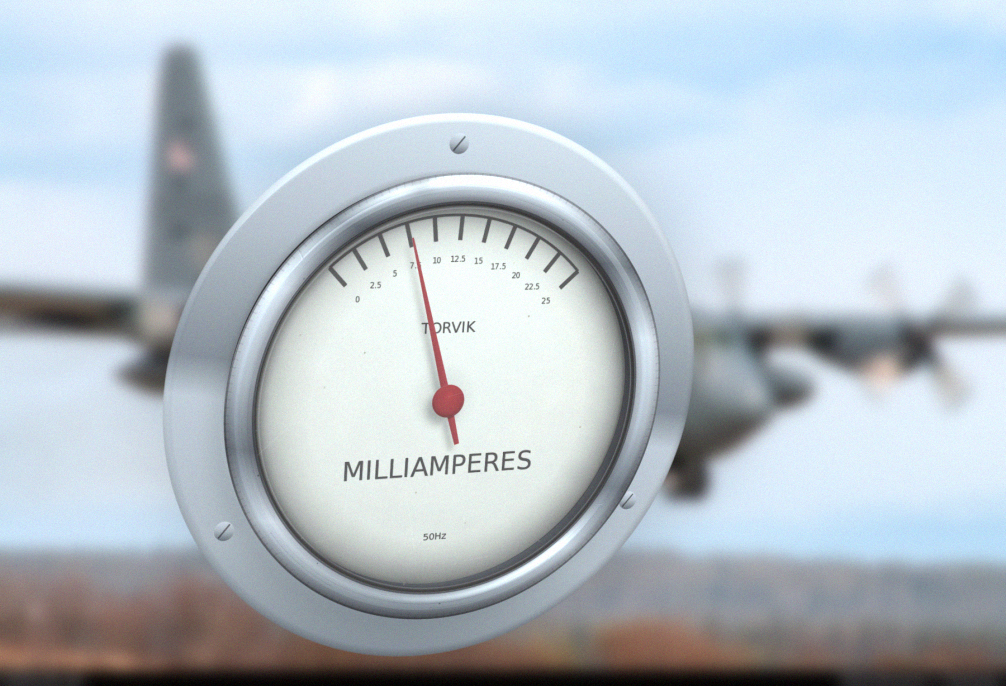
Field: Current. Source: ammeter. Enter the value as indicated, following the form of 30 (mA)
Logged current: 7.5 (mA)
